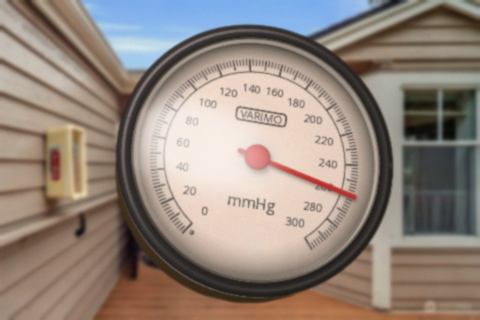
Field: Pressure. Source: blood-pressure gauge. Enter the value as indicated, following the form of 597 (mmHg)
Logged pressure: 260 (mmHg)
